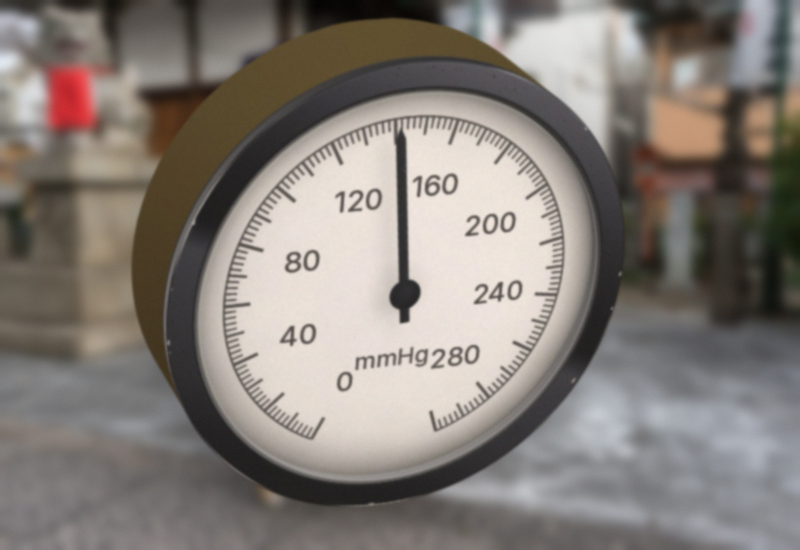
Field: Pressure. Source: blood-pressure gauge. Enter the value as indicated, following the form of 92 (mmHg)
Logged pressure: 140 (mmHg)
